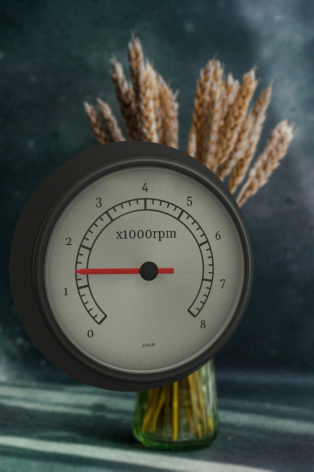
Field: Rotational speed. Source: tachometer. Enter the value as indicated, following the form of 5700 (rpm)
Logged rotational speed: 1400 (rpm)
